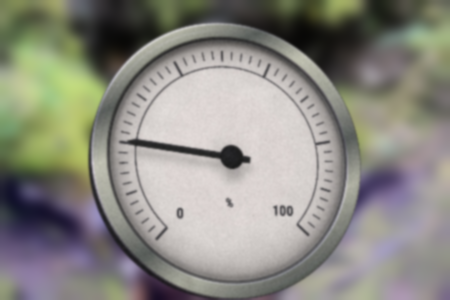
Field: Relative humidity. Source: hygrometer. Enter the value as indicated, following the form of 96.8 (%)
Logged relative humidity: 20 (%)
